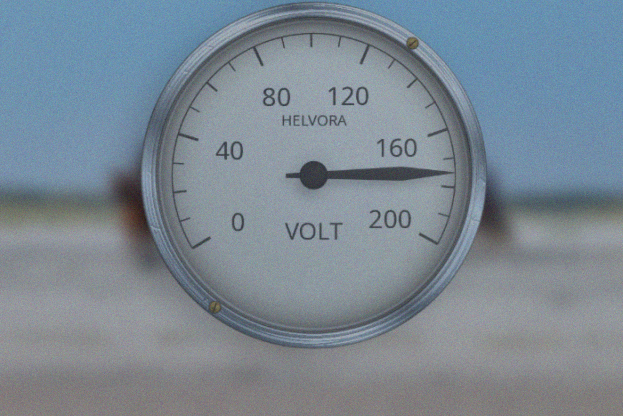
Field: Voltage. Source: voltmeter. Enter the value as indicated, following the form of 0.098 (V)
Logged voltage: 175 (V)
